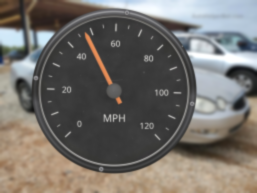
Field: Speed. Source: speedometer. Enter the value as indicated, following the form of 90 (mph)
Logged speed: 47.5 (mph)
